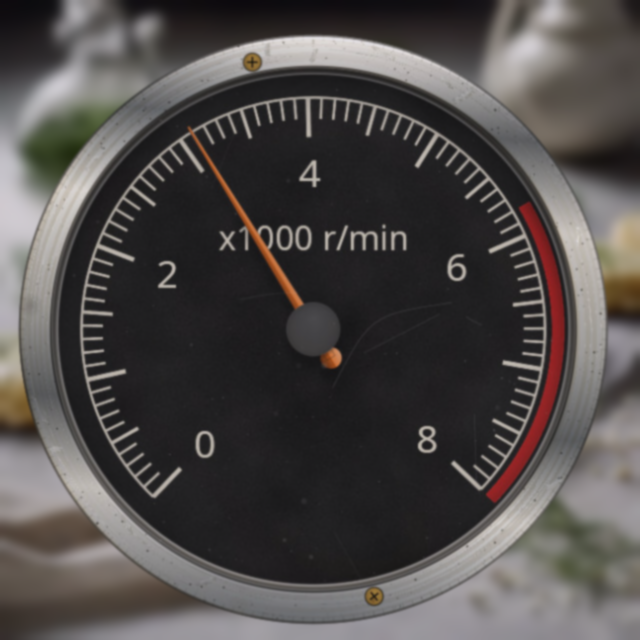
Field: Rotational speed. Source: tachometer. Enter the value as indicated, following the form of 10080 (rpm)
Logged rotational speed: 3100 (rpm)
